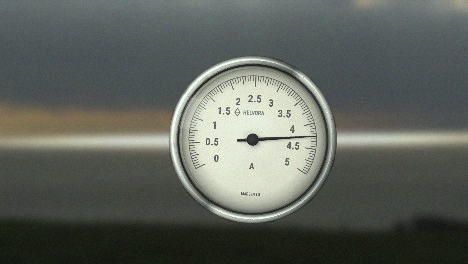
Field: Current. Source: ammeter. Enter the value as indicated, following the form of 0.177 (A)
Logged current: 4.25 (A)
